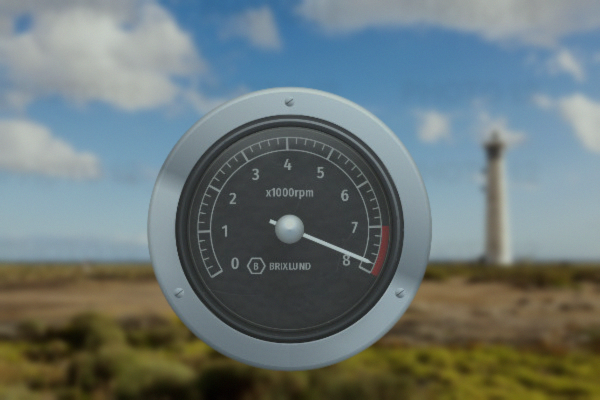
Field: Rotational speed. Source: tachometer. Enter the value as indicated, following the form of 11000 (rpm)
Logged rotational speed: 7800 (rpm)
